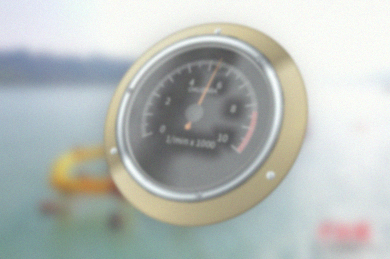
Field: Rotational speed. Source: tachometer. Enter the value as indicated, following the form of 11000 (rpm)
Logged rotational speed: 5500 (rpm)
